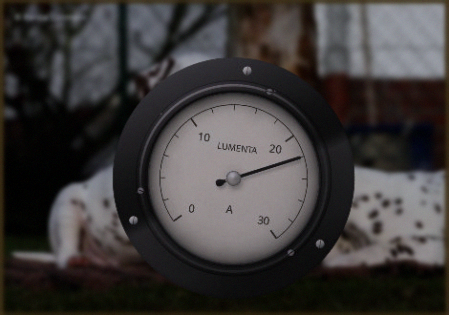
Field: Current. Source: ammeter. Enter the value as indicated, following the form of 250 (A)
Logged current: 22 (A)
